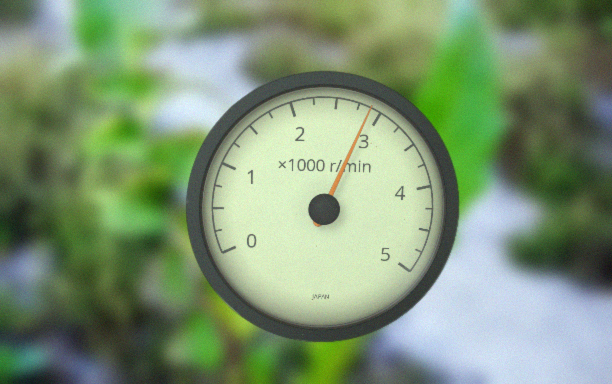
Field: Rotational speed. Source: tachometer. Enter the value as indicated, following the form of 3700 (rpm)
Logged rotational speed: 2875 (rpm)
